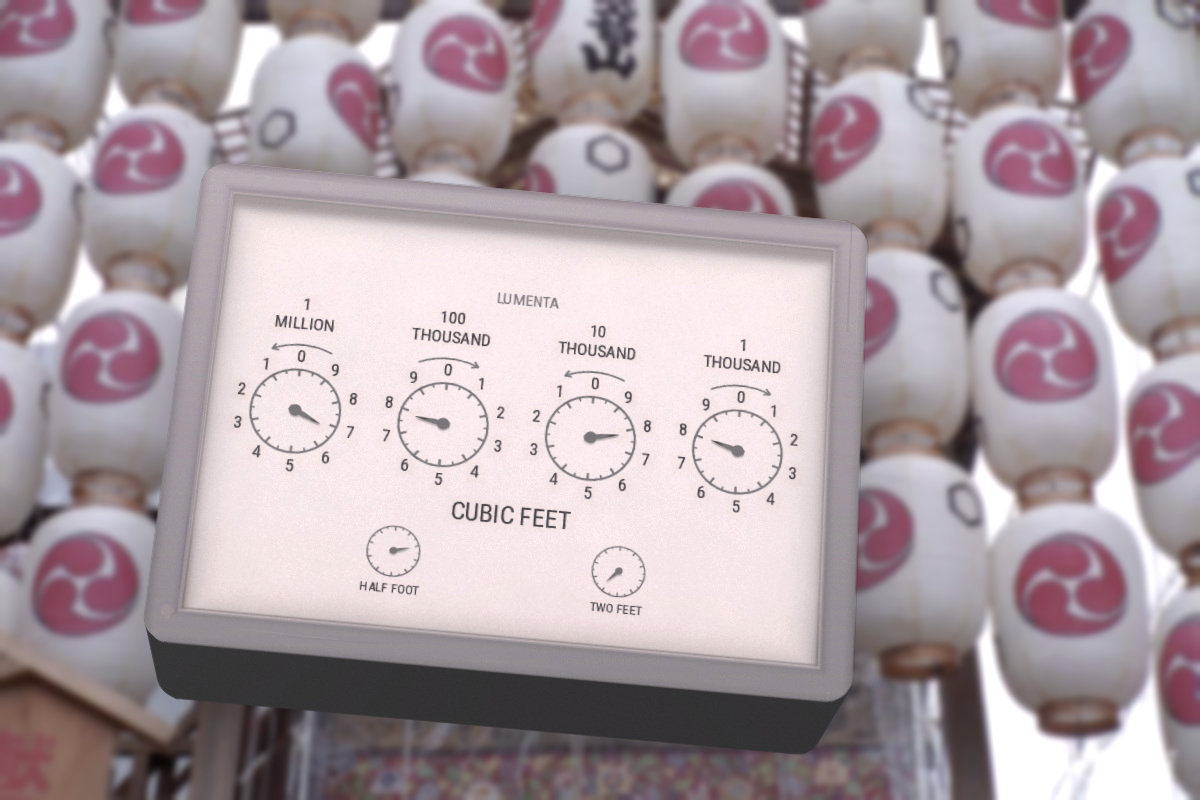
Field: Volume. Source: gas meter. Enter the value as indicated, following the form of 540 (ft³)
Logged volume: 677800 (ft³)
